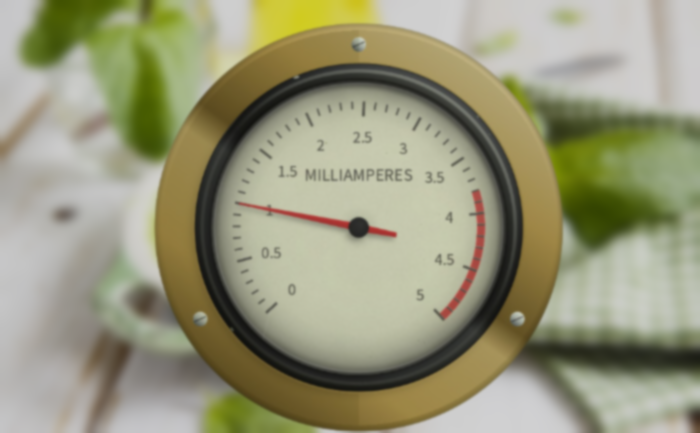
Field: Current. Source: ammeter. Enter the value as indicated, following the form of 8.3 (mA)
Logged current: 1 (mA)
